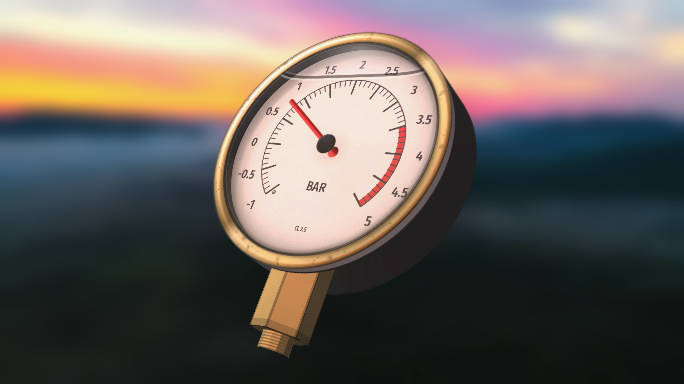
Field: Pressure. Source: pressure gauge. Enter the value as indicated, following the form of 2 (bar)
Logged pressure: 0.8 (bar)
